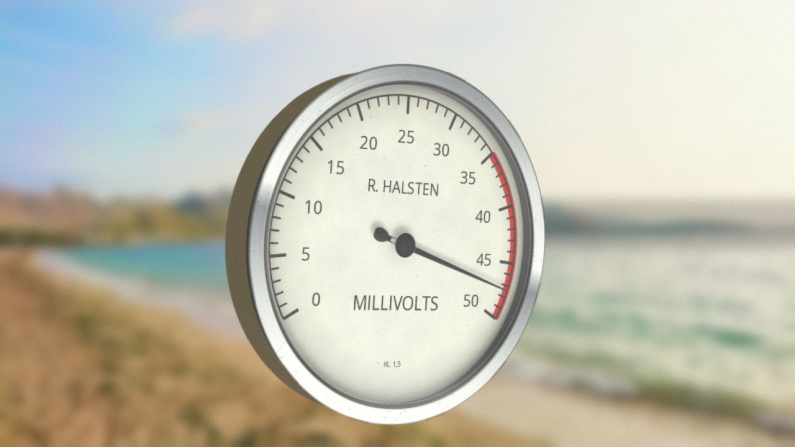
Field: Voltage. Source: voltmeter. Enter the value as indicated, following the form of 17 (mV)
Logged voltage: 47.5 (mV)
